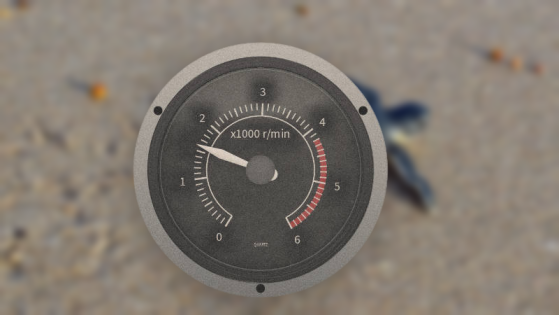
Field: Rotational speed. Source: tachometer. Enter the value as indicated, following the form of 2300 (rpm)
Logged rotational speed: 1600 (rpm)
